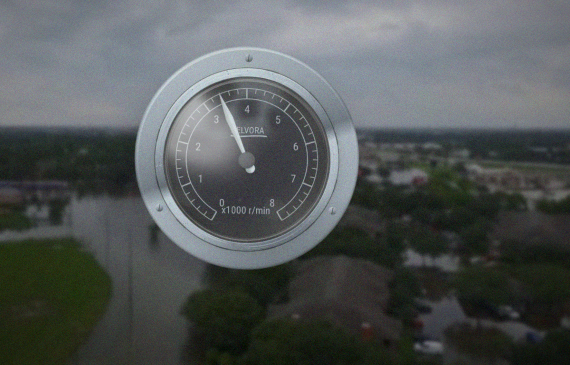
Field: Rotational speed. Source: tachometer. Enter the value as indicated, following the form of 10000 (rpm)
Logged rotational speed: 3400 (rpm)
